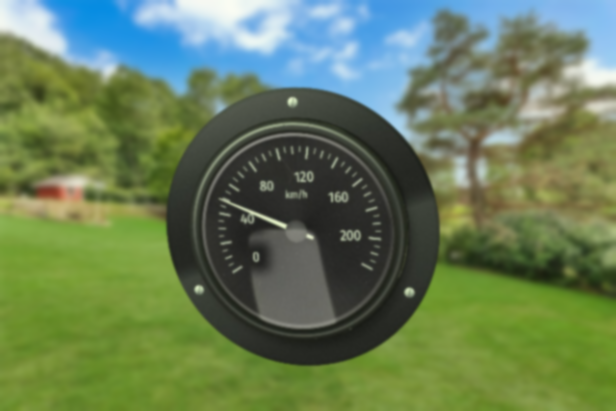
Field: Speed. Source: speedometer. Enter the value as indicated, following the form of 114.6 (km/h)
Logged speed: 50 (km/h)
